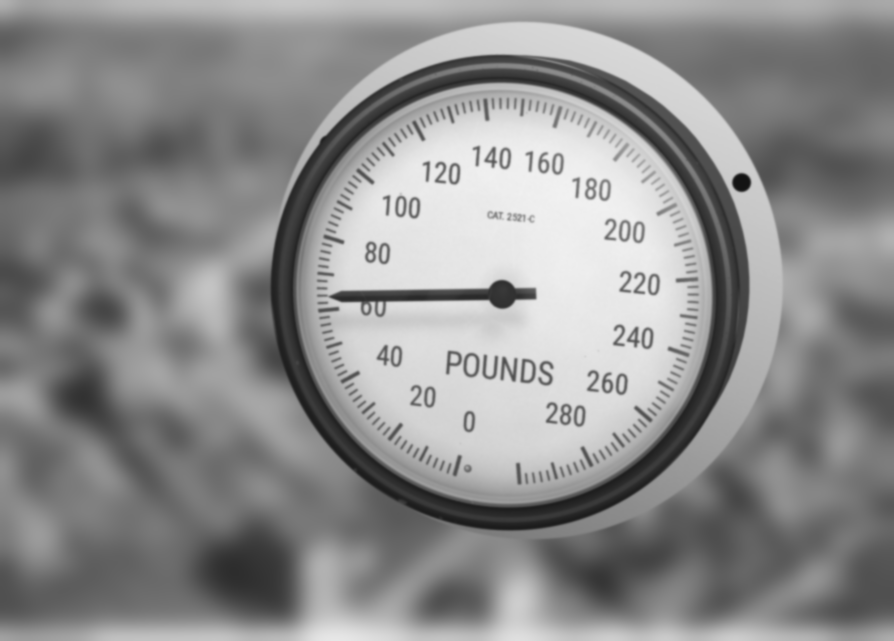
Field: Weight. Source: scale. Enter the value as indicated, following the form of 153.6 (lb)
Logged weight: 64 (lb)
